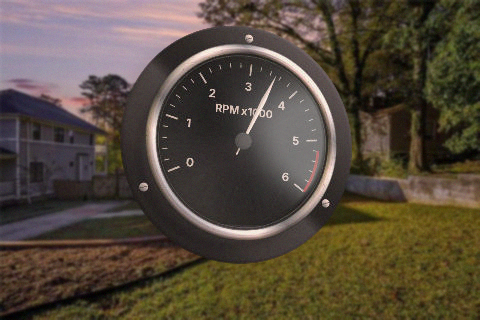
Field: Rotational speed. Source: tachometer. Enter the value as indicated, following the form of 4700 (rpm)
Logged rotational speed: 3500 (rpm)
